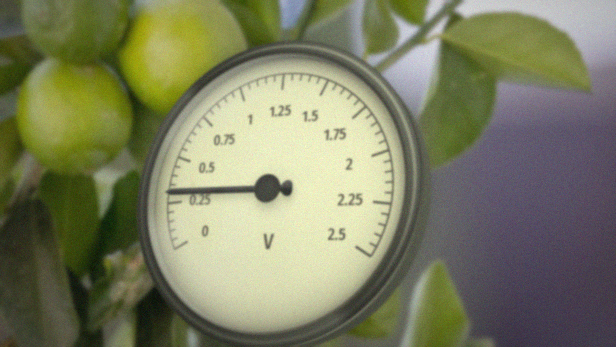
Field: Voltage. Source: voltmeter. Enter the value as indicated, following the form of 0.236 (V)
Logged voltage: 0.3 (V)
